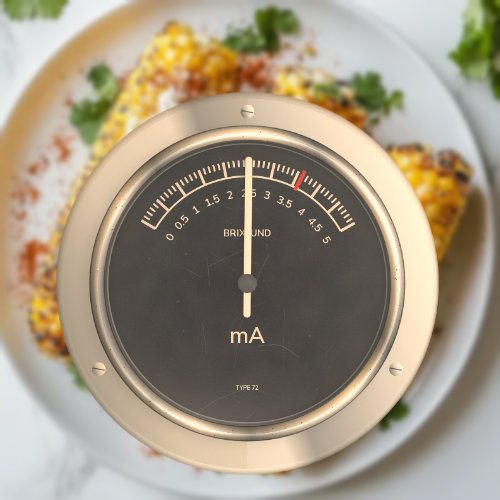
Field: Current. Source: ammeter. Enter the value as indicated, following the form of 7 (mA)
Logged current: 2.5 (mA)
